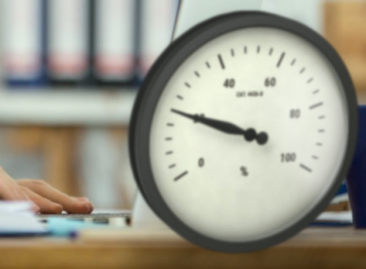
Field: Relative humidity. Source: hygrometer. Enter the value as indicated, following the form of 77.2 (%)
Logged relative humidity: 20 (%)
